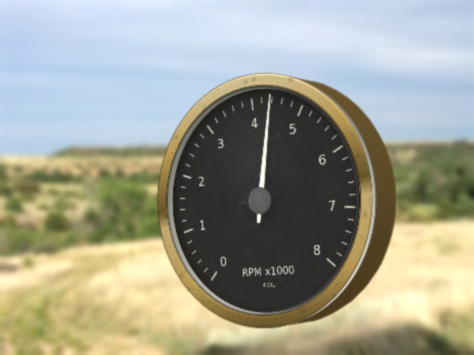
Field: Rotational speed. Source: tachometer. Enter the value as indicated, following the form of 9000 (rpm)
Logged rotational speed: 4400 (rpm)
